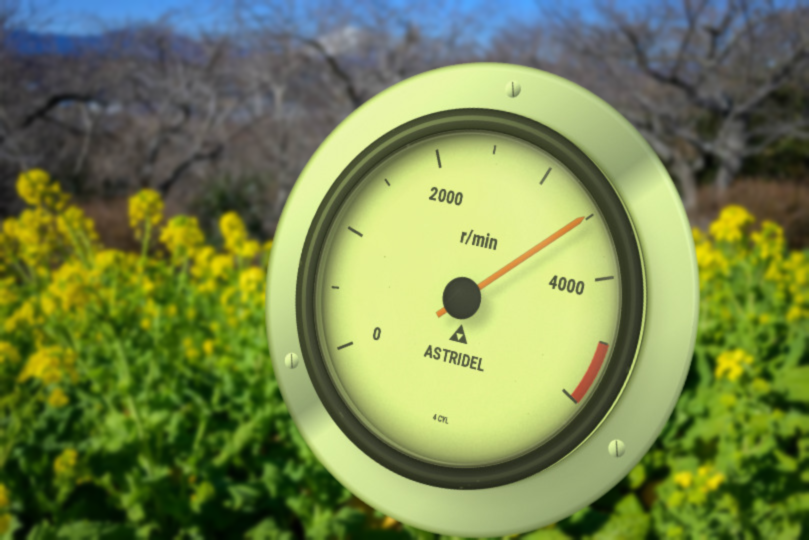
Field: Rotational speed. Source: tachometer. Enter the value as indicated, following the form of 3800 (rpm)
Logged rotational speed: 3500 (rpm)
